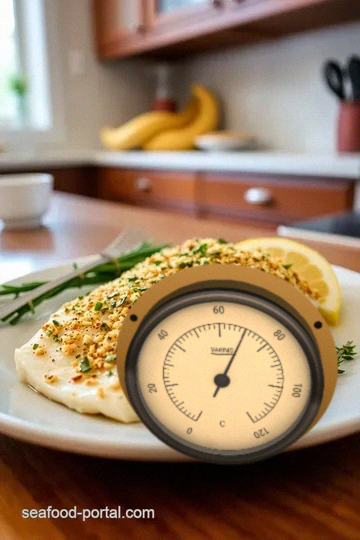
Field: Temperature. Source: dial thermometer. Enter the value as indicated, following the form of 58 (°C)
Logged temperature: 70 (°C)
